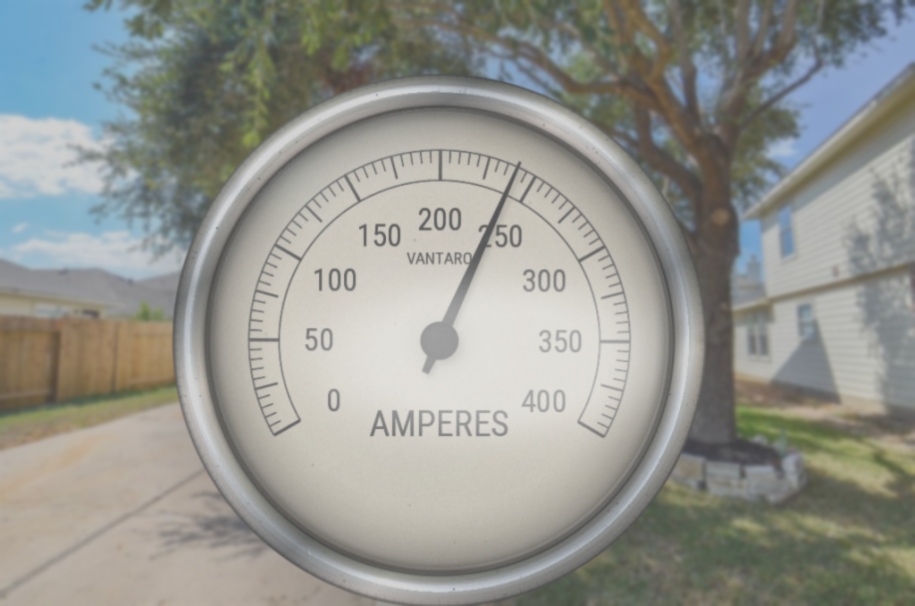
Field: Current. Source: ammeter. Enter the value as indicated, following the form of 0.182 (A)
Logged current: 240 (A)
